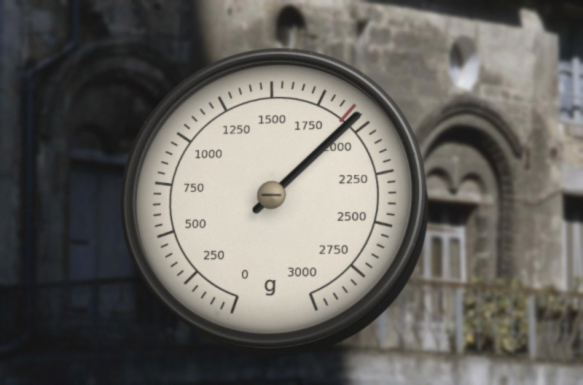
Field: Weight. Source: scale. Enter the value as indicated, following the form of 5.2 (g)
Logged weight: 1950 (g)
